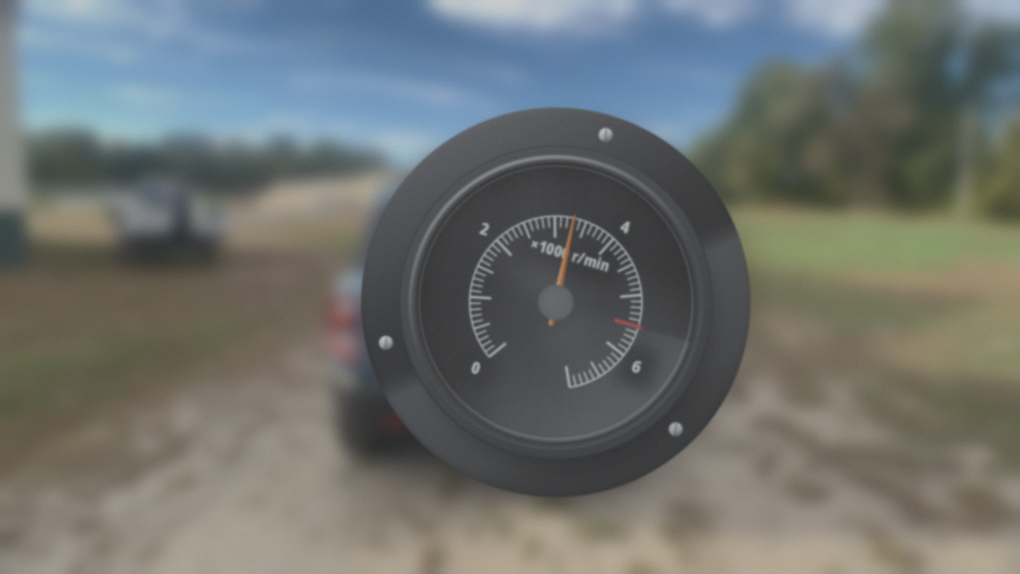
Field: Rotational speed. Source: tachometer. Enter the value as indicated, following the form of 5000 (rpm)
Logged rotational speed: 3300 (rpm)
